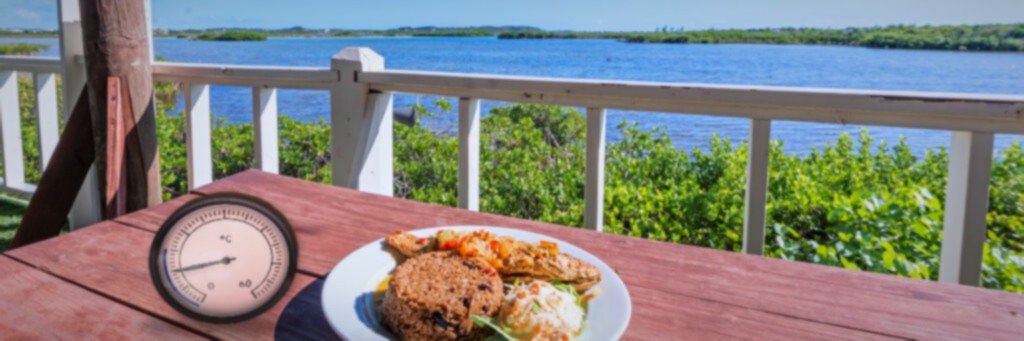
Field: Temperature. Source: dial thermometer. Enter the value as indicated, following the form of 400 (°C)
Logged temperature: 10 (°C)
